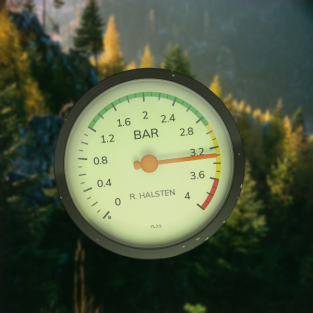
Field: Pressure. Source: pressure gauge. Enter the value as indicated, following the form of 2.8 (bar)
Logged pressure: 3.3 (bar)
